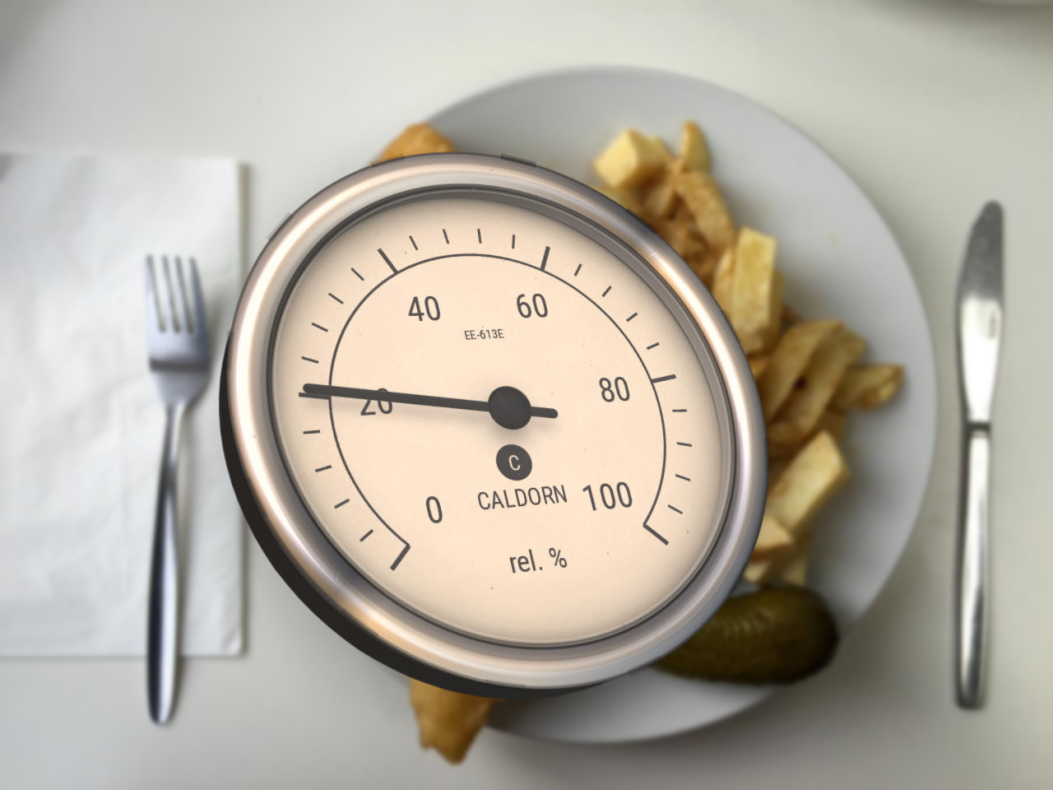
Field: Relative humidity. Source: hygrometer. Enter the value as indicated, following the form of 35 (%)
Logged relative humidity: 20 (%)
